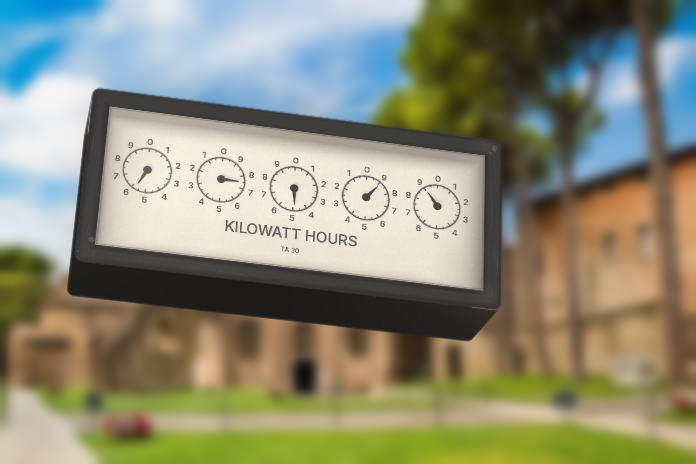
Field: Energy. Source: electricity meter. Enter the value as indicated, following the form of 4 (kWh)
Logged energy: 57489 (kWh)
